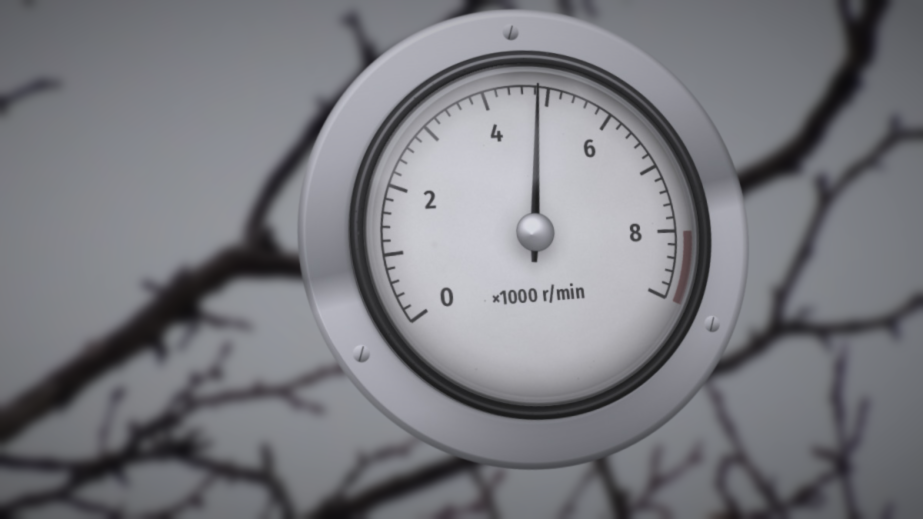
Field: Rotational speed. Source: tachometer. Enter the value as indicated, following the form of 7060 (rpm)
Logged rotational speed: 4800 (rpm)
